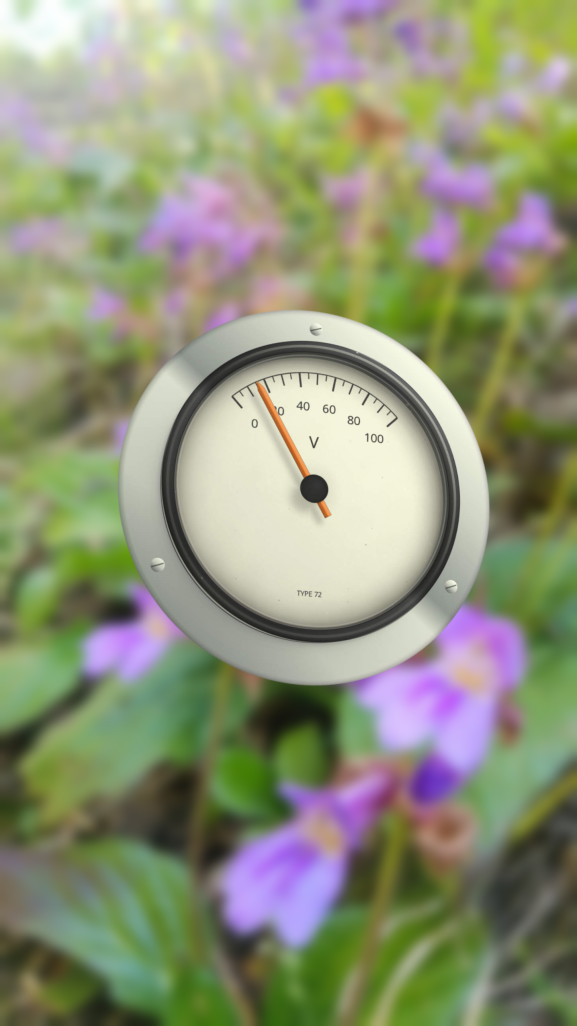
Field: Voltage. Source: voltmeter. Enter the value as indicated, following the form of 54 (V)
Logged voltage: 15 (V)
